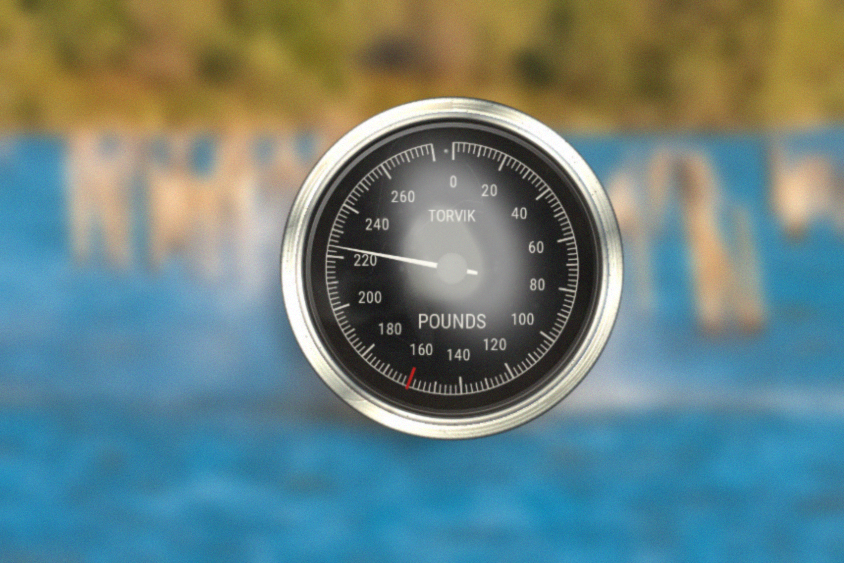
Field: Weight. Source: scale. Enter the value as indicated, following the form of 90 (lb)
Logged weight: 224 (lb)
